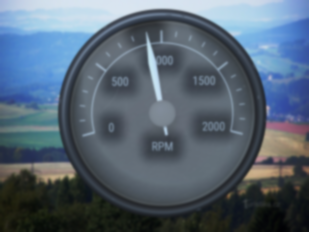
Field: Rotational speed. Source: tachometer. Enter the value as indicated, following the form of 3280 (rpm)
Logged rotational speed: 900 (rpm)
